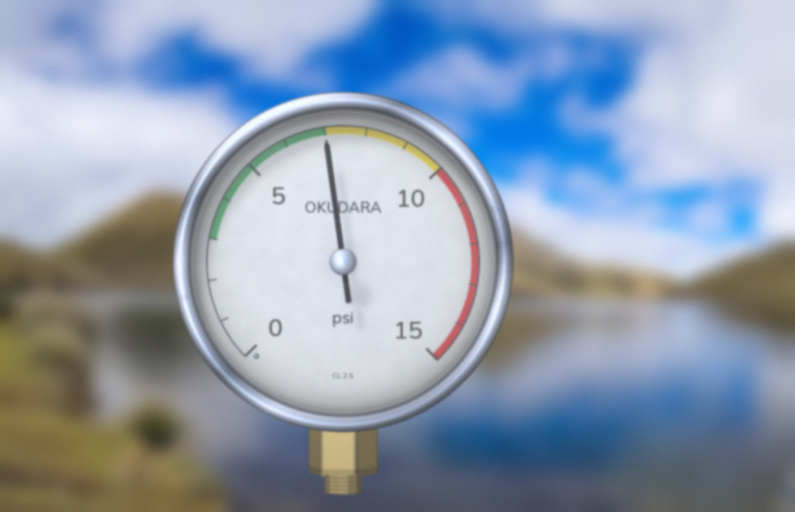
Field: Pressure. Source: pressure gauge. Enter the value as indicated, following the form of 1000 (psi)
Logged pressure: 7 (psi)
